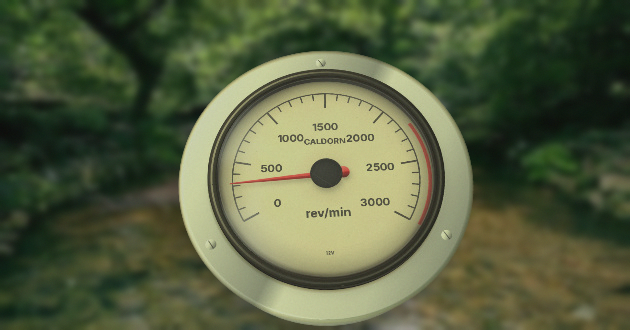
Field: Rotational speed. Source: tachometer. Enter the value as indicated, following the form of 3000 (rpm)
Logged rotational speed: 300 (rpm)
